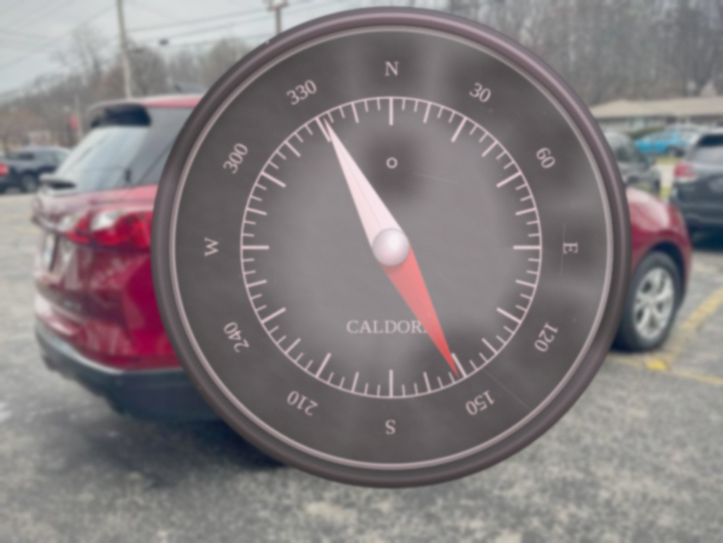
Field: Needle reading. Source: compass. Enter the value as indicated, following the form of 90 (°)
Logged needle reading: 152.5 (°)
